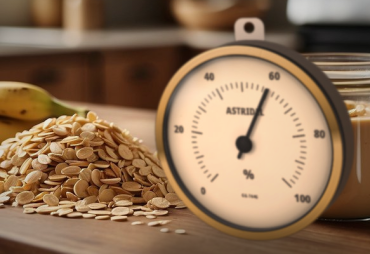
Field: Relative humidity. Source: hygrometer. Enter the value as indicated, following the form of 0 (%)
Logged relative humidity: 60 (%)
